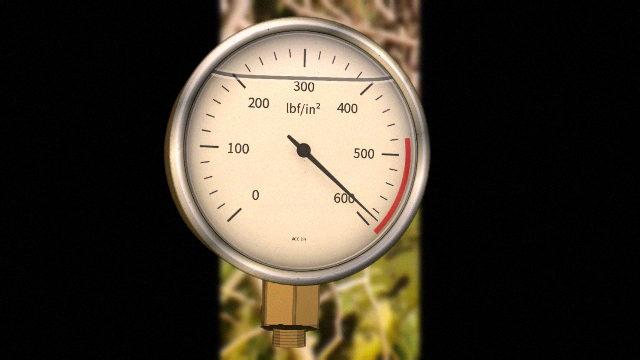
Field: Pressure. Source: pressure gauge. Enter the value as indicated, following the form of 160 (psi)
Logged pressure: 590 (psi)
